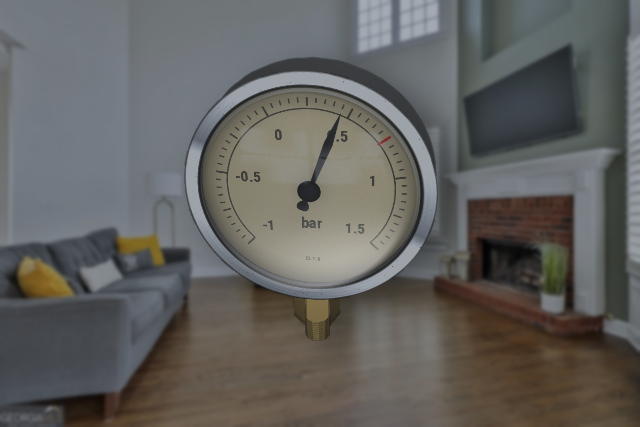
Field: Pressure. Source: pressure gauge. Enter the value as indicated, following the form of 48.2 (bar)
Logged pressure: 0.45 (bar)
